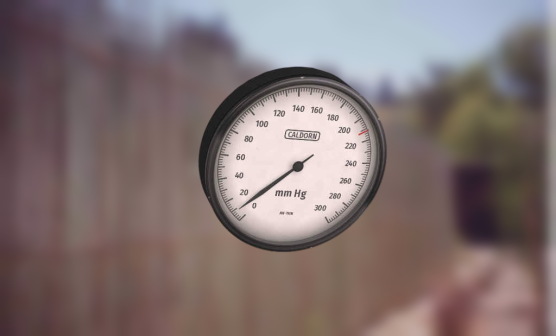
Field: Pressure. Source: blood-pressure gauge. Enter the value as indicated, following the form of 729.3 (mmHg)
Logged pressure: 10 (mmHg)
